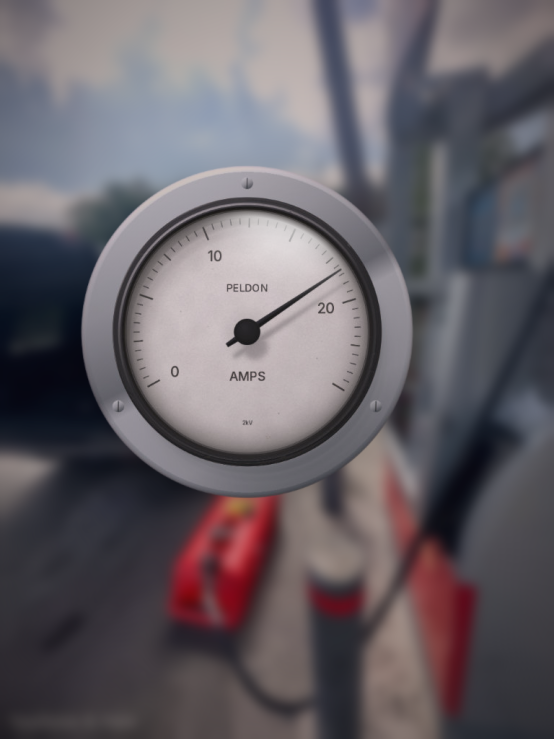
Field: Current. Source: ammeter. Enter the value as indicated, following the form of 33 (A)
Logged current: 18.25 (A)
